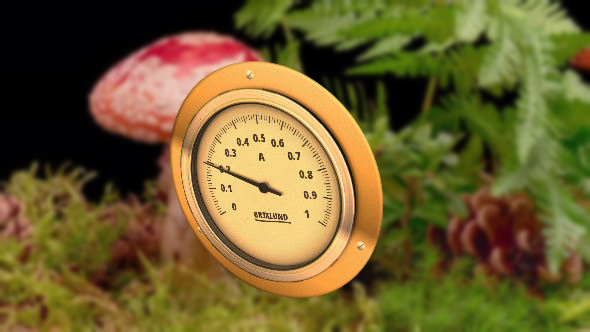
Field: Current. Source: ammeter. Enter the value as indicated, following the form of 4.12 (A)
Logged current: 0.2 (A)
